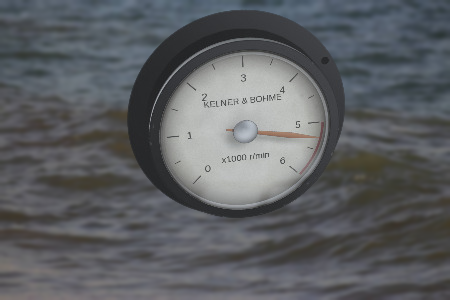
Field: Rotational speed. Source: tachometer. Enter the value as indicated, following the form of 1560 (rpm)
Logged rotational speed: 5250 (rpm)
